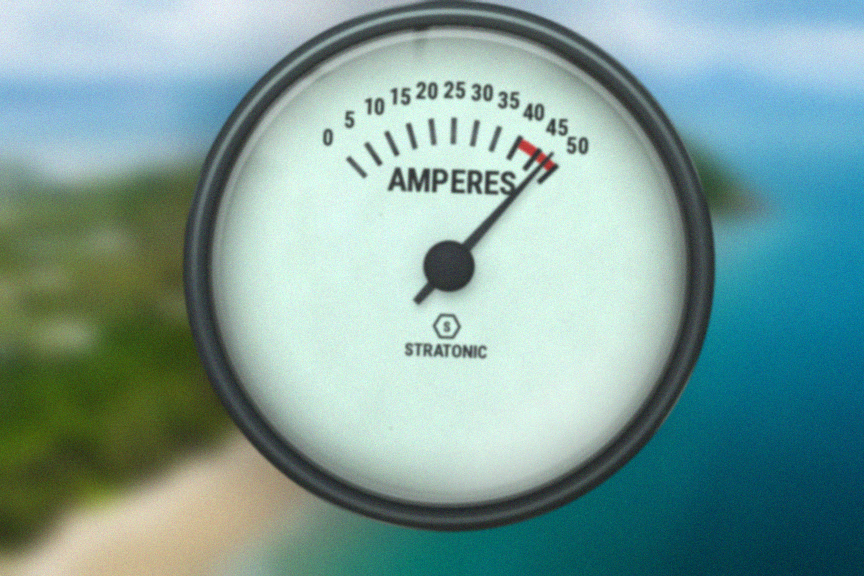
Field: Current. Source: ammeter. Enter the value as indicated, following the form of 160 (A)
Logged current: 47.5 (A)
